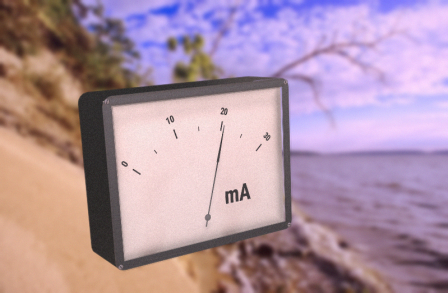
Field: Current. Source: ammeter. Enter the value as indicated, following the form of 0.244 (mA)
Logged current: 20 (mA)
